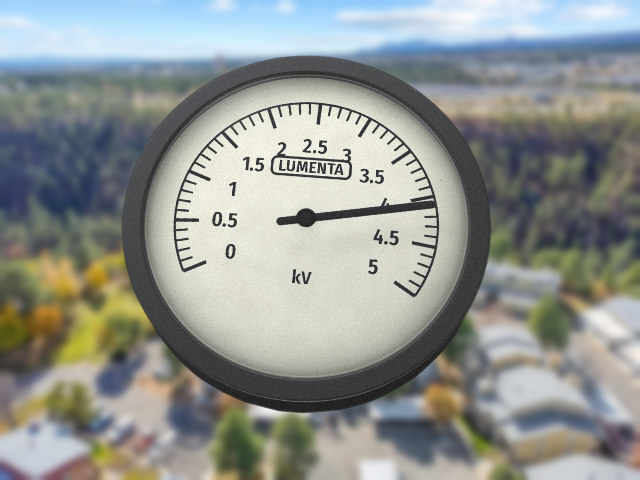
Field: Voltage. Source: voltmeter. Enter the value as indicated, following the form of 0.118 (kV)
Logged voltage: 4.1 (kV)
